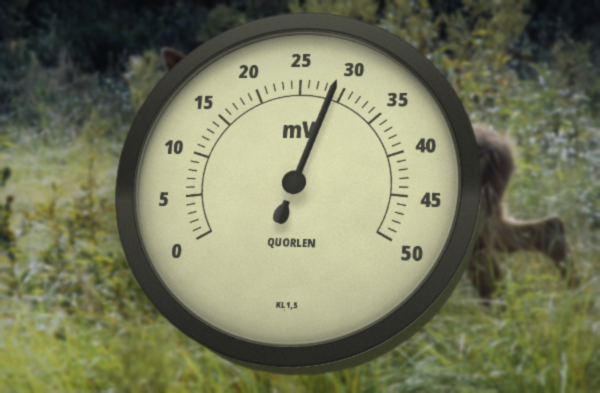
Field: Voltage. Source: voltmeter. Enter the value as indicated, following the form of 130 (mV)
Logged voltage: 29 (mV)
